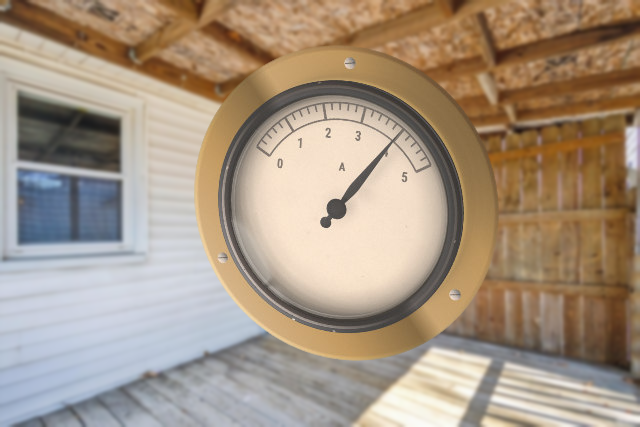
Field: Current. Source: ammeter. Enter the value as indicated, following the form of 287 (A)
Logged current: 4 (A)
